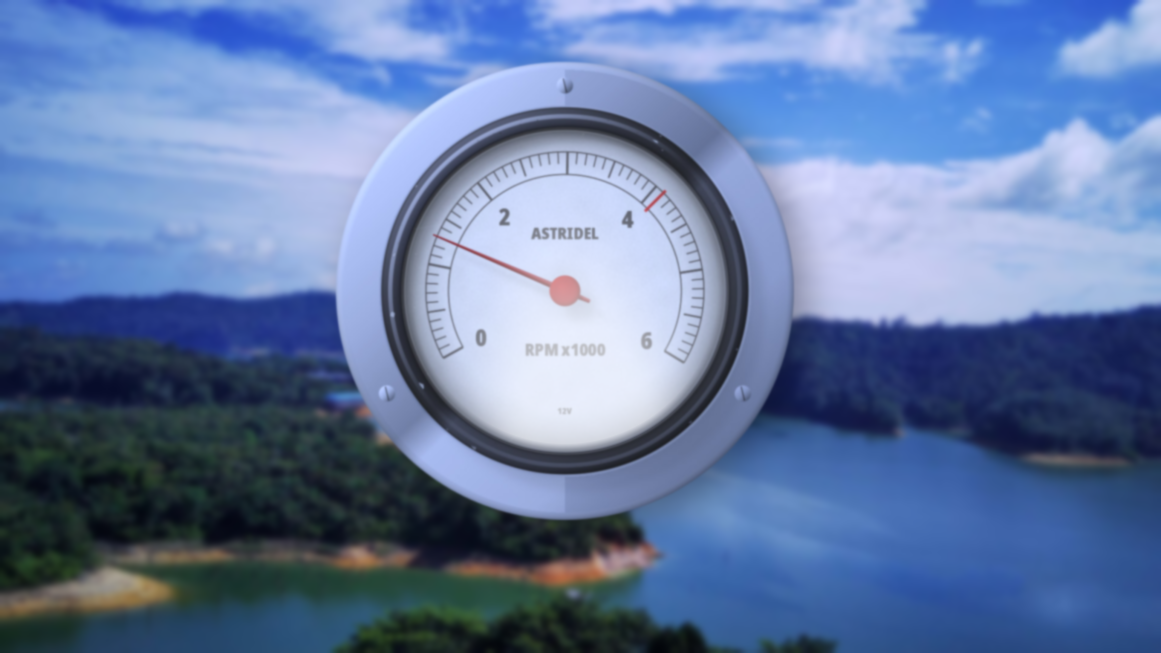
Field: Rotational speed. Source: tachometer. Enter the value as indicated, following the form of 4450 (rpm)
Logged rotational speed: 1300 (rpm)
